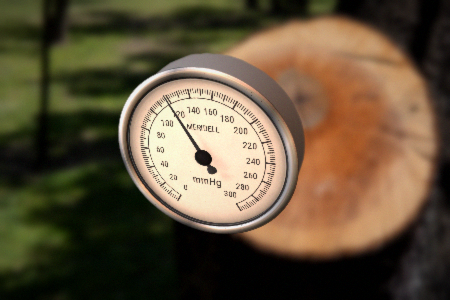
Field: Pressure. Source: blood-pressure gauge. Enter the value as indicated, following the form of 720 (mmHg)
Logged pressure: 120 (mmHg)
